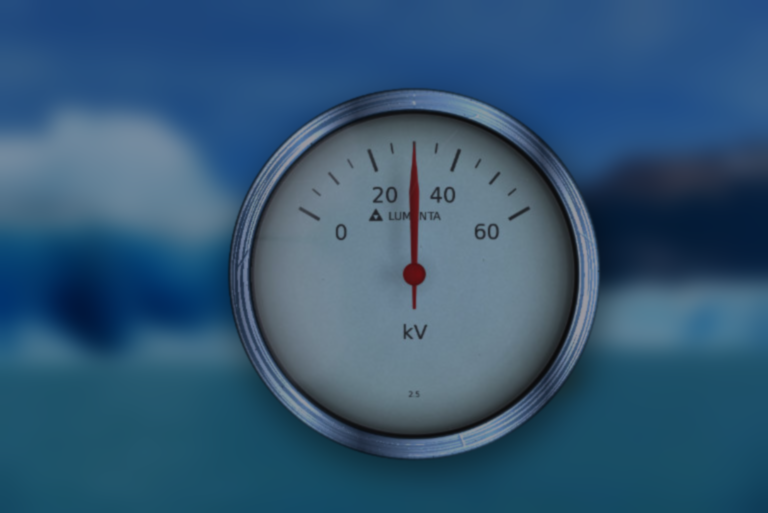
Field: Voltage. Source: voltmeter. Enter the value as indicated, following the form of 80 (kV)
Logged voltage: 30 (kV)
